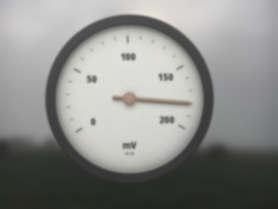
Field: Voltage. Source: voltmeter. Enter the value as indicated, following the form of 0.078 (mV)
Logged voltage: 180 (mV)
